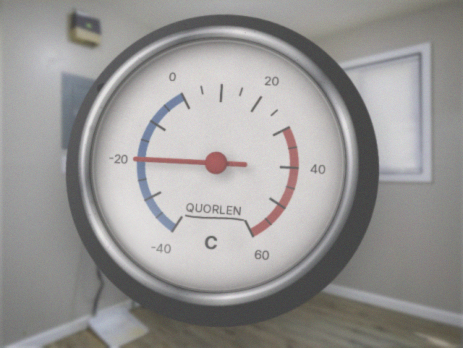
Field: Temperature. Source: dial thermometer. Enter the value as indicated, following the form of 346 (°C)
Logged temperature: -20 (°C)
